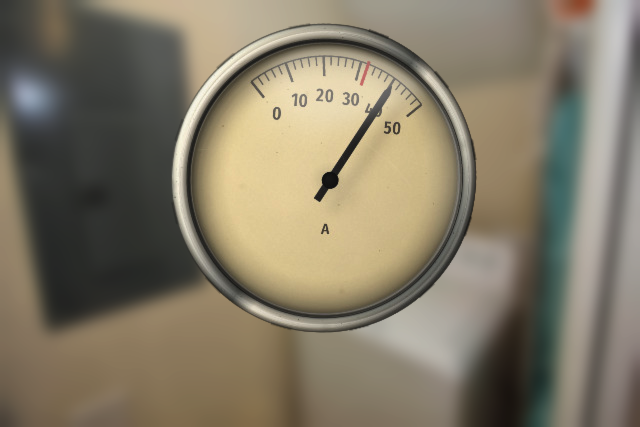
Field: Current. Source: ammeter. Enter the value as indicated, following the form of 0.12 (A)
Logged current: 40 (A)
